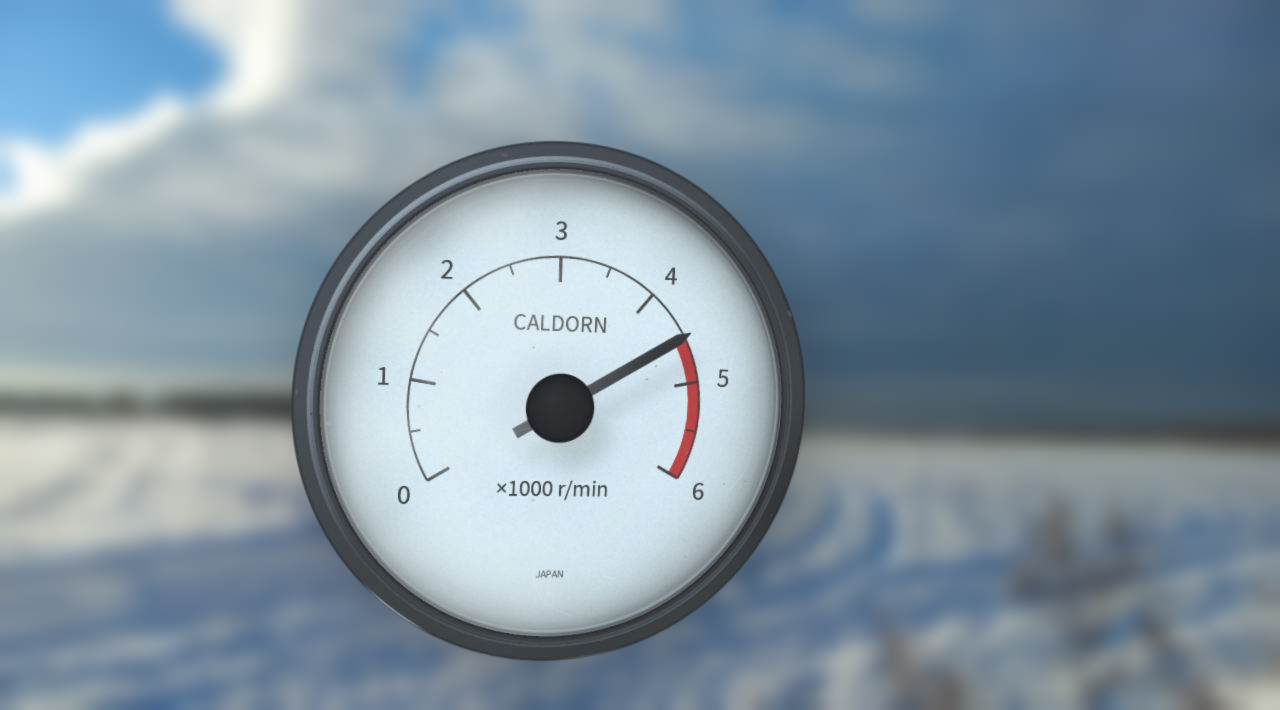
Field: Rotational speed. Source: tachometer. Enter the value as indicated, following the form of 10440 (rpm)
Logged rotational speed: 4500 (rpm)
